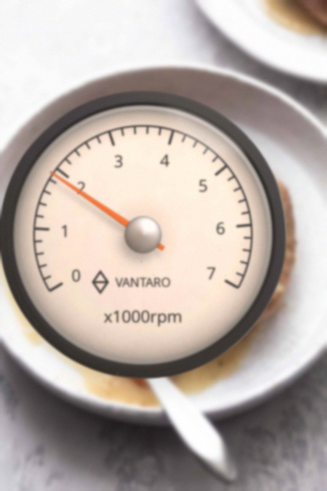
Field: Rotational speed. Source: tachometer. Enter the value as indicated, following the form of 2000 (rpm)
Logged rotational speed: 1900 (rpm)
